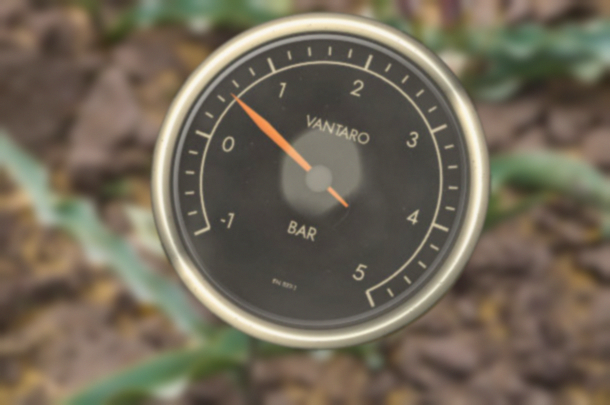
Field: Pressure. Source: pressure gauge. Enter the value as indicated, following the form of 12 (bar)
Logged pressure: 0.5 (bar)
